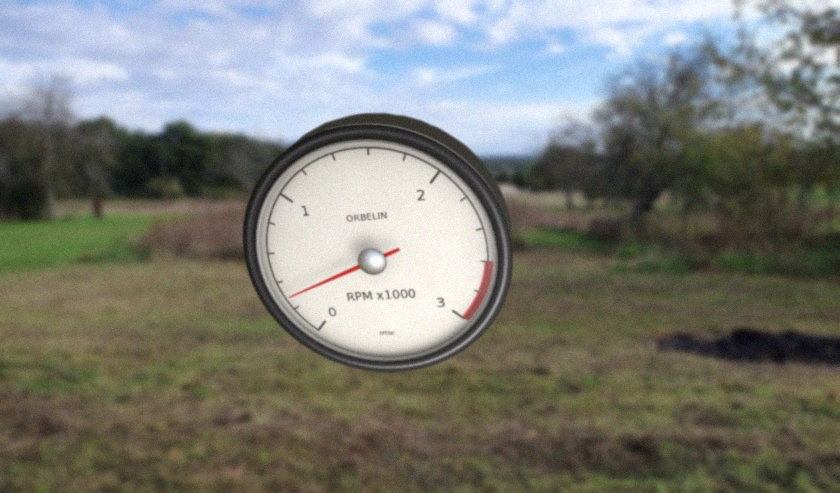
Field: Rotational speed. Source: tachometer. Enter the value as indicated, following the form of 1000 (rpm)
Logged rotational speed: 300 (rpm)
